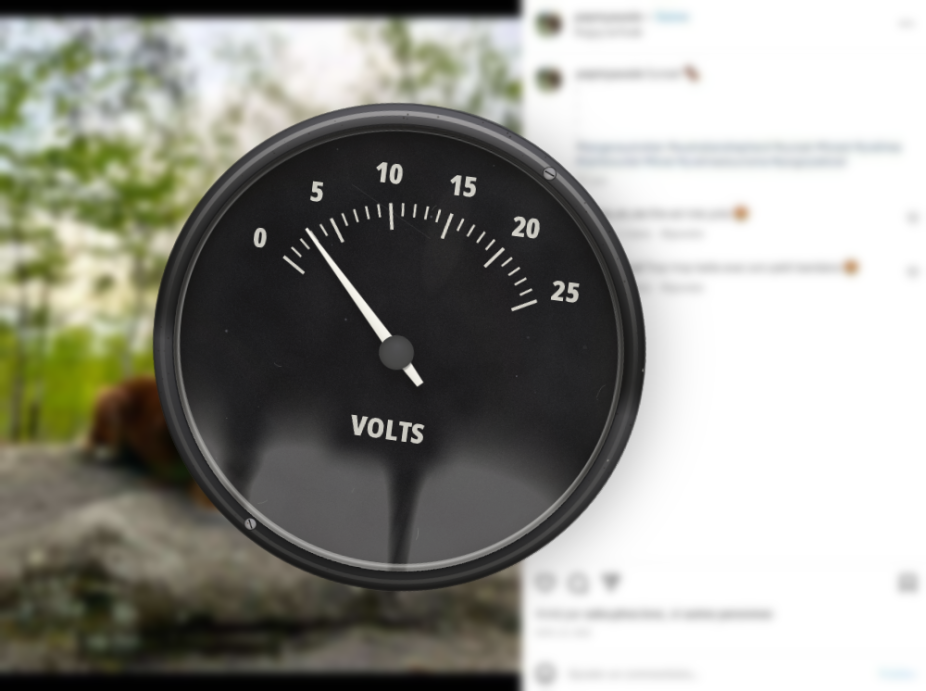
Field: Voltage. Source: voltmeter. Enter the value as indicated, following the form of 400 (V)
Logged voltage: 3 (V)
